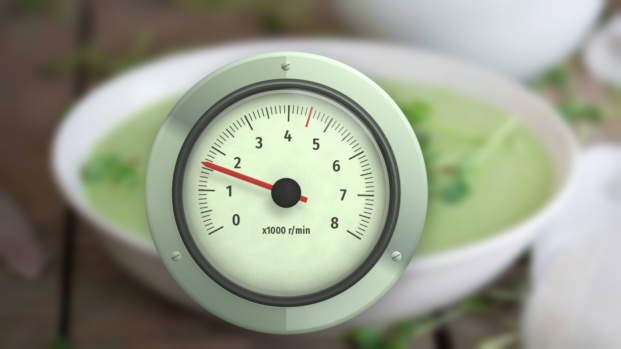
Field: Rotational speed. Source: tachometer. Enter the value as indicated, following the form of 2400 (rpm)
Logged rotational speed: 1600 (rpm)
